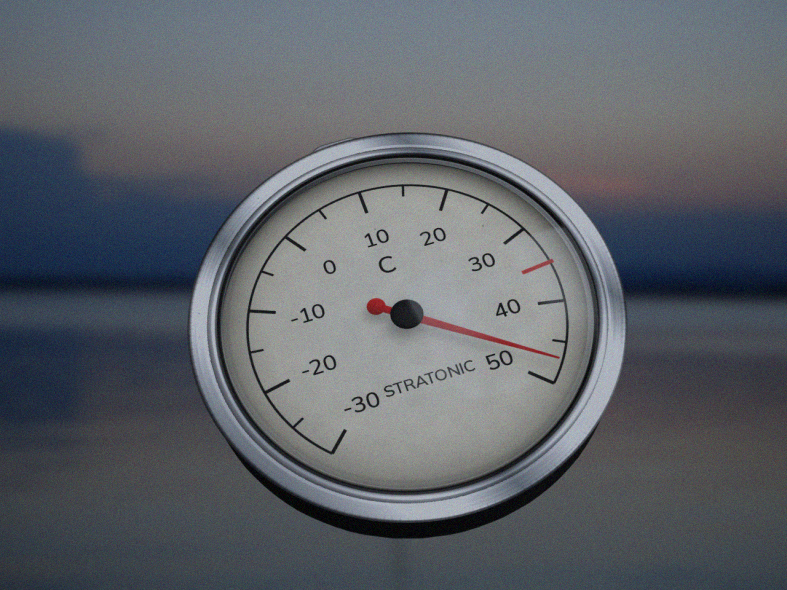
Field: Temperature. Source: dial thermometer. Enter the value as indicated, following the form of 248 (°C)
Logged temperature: 47.5 (°C)
